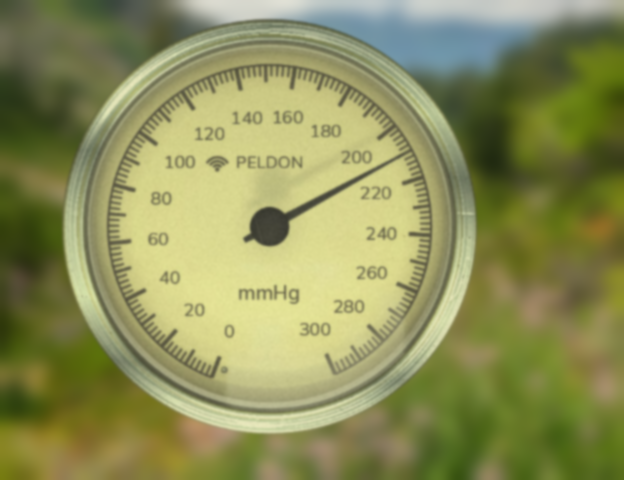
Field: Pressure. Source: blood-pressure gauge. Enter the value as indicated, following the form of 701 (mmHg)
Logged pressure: 210 (mmHg)
